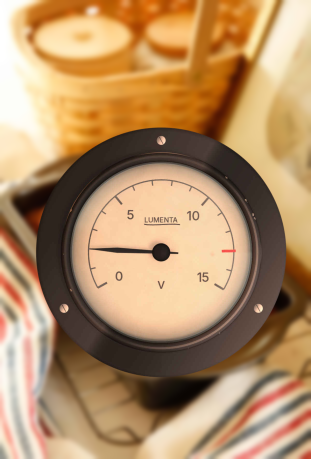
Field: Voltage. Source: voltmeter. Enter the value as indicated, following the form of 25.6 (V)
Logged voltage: 2 (V)
